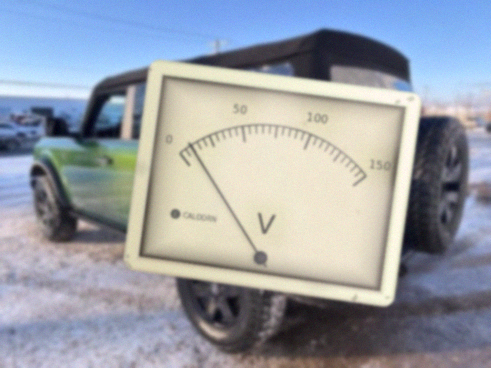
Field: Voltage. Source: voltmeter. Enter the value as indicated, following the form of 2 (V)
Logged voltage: 10 (V)
